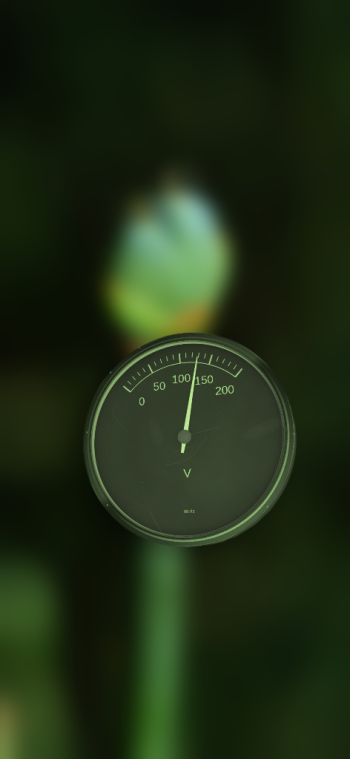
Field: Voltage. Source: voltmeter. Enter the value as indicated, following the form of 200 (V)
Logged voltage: 130 (V)
